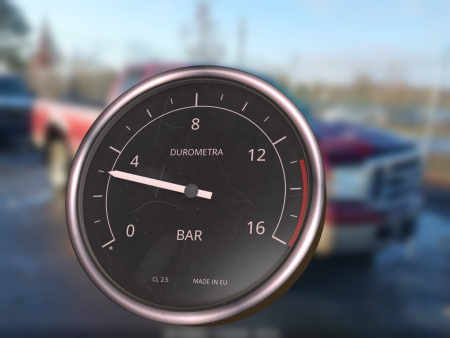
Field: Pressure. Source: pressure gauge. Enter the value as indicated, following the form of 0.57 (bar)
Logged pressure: 3 (bar)
